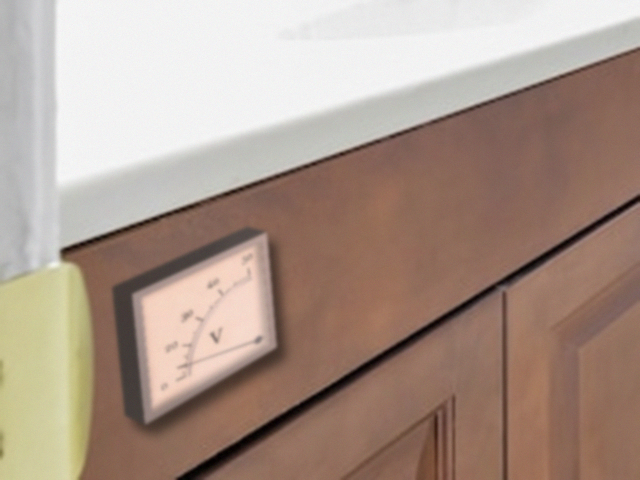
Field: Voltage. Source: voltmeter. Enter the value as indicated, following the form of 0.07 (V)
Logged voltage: 10 (V)
